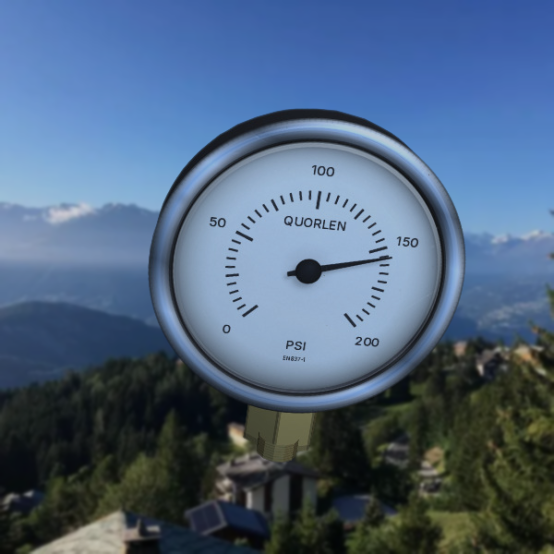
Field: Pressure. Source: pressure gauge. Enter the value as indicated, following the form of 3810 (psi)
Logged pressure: 155 (psi)
